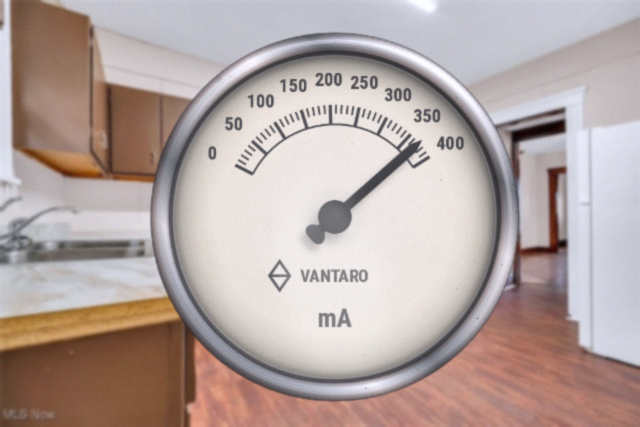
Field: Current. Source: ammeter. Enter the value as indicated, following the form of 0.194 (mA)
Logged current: 370 (mA)
